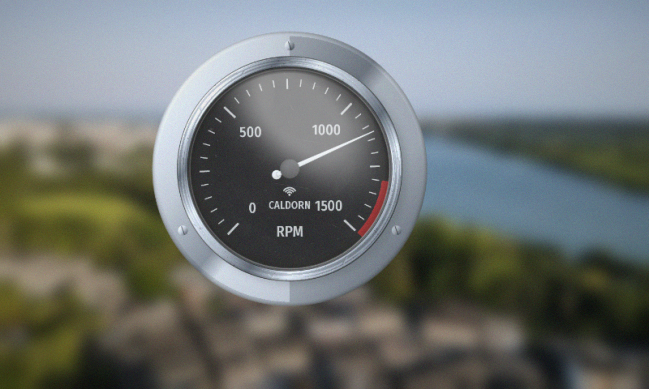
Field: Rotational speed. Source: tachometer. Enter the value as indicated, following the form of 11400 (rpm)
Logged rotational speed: 1125 (rpm)
